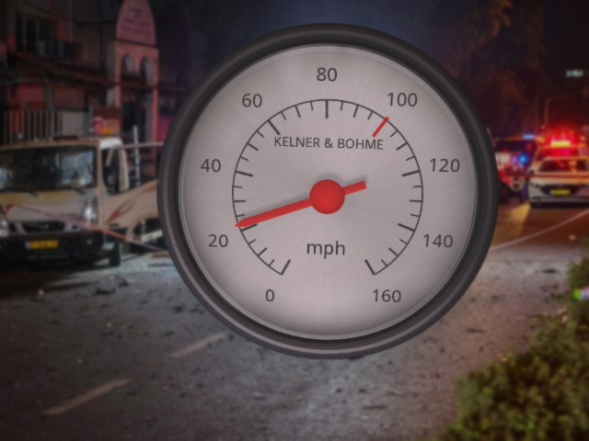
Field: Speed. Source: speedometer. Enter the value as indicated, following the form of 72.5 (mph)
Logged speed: 22.5 (mph)
